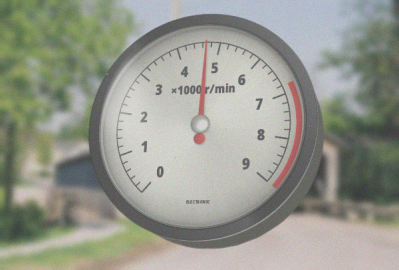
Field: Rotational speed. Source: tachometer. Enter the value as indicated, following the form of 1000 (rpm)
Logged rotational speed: 4700 (rpm)
